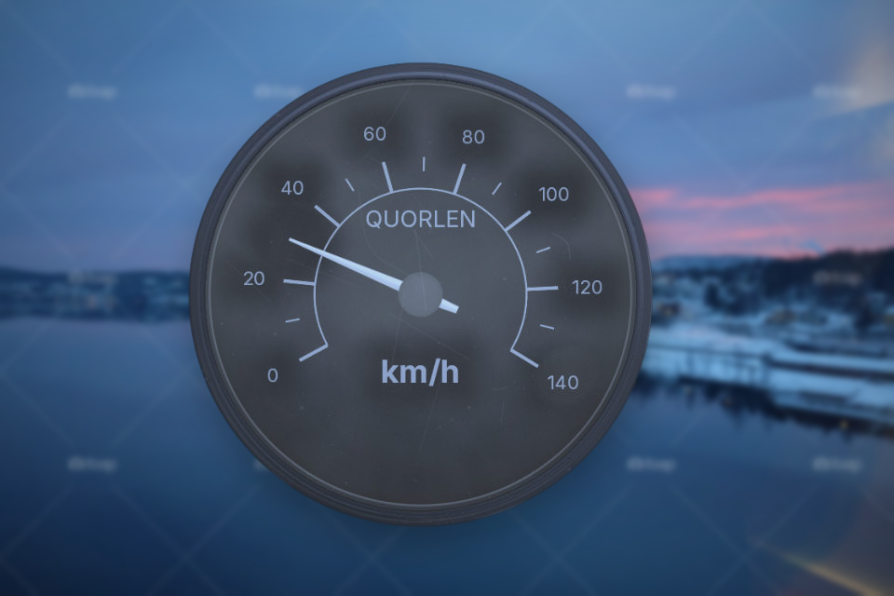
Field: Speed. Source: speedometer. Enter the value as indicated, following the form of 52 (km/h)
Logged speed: 30 (km/h)
